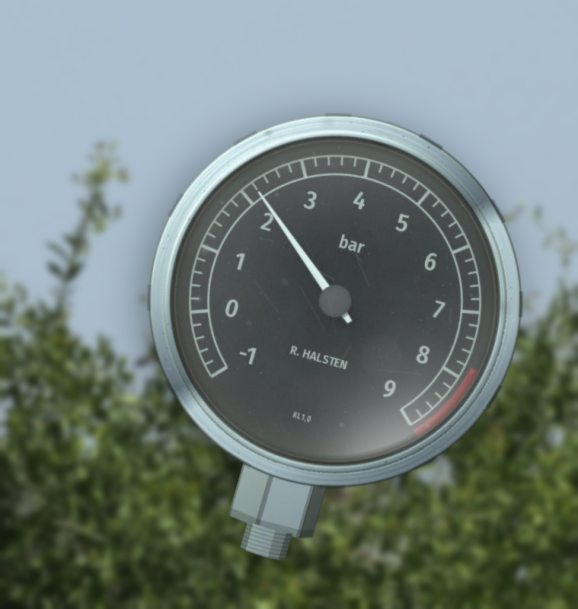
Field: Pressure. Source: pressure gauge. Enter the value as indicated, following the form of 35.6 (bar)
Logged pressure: 2.2 (bar)
